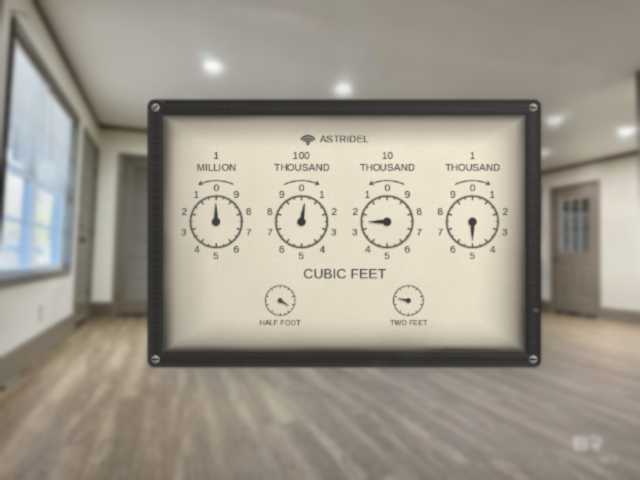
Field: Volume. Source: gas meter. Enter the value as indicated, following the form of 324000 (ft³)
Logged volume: 2500 (ft³)
